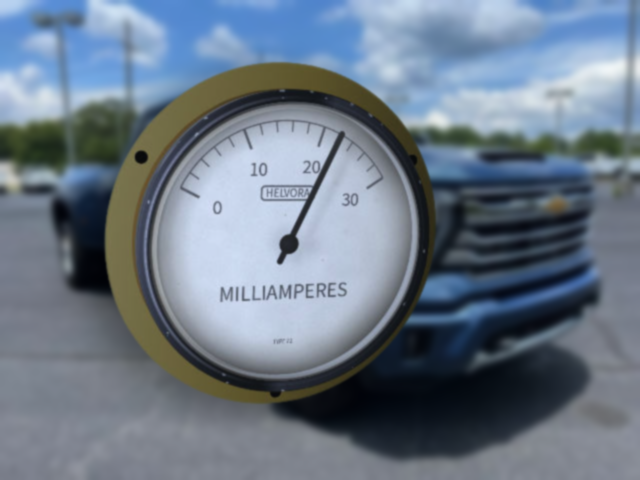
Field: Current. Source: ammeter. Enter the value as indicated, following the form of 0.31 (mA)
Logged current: 22 (mA)
